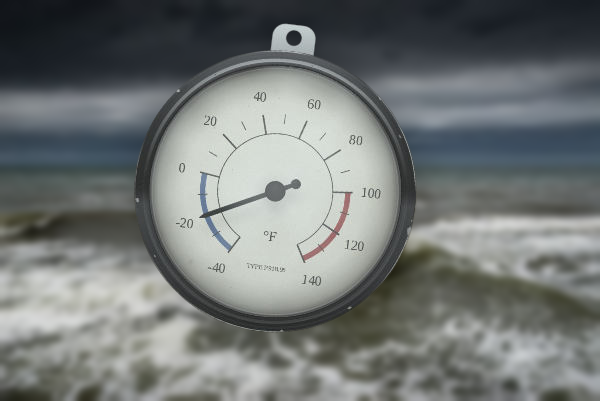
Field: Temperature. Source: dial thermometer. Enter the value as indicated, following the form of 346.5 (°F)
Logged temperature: -20 (°F)
